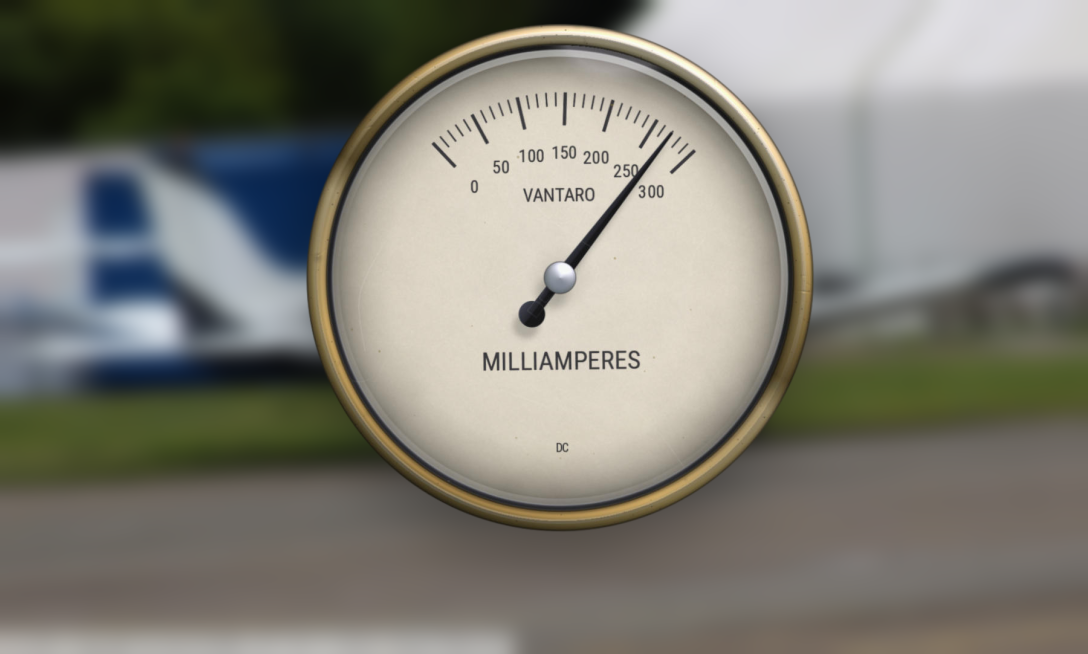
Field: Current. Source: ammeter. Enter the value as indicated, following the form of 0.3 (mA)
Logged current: 270 (mA)
